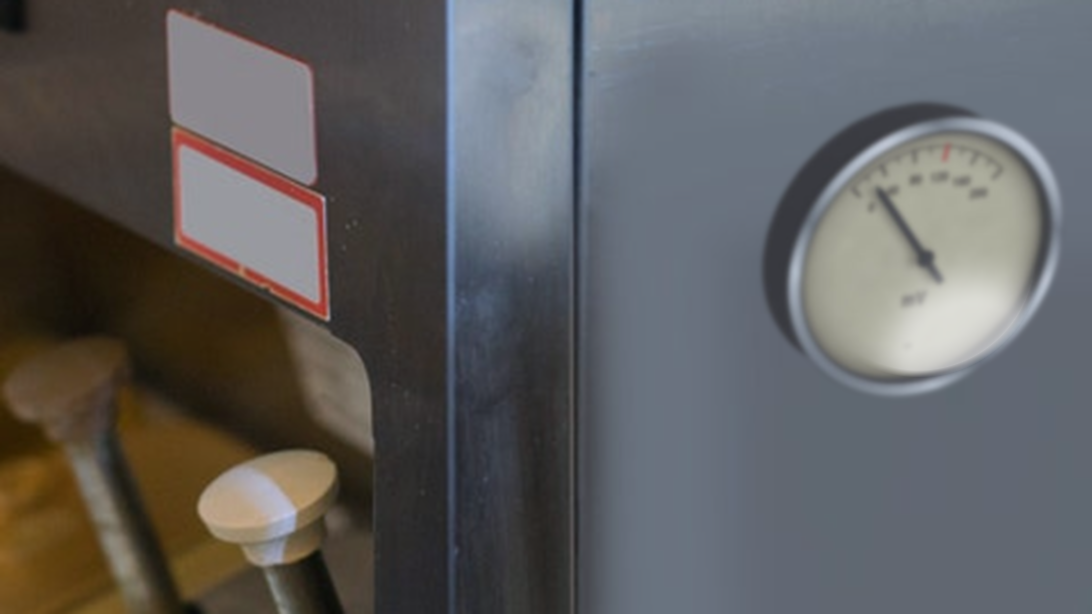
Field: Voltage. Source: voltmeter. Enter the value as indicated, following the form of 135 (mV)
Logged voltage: 20 (mV)
